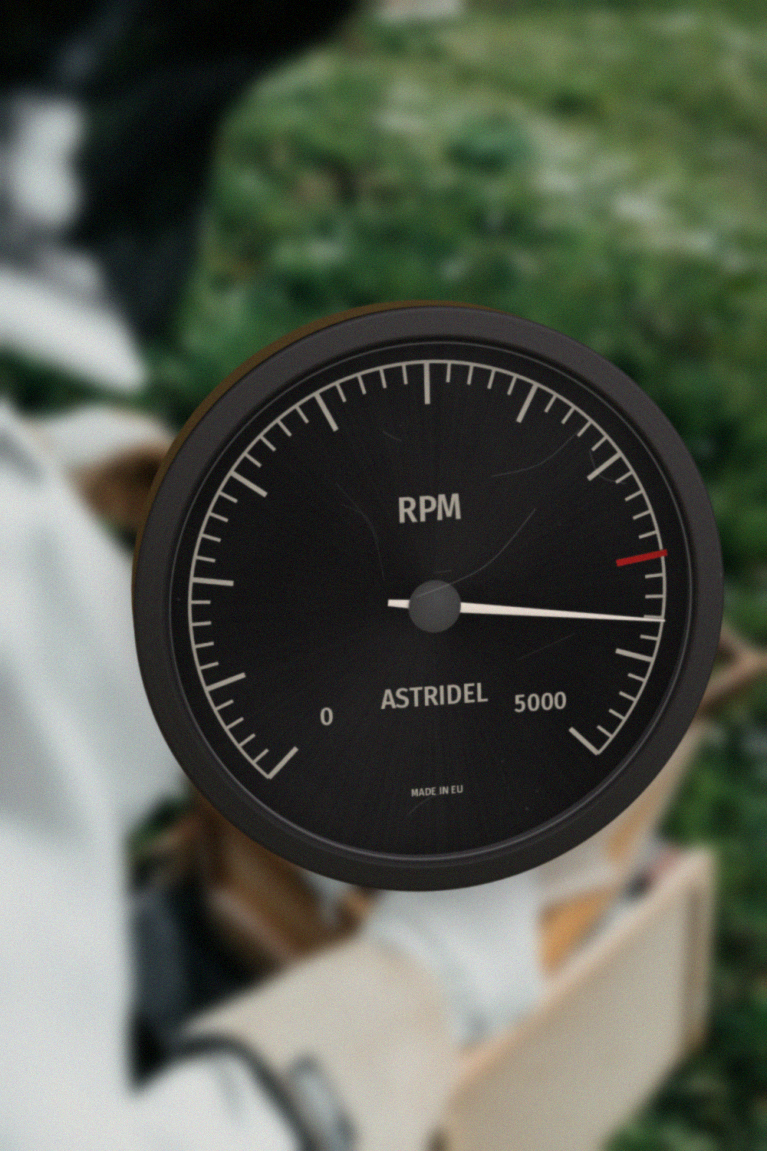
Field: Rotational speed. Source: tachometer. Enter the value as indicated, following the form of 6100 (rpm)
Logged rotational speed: 4300 (rpm)
